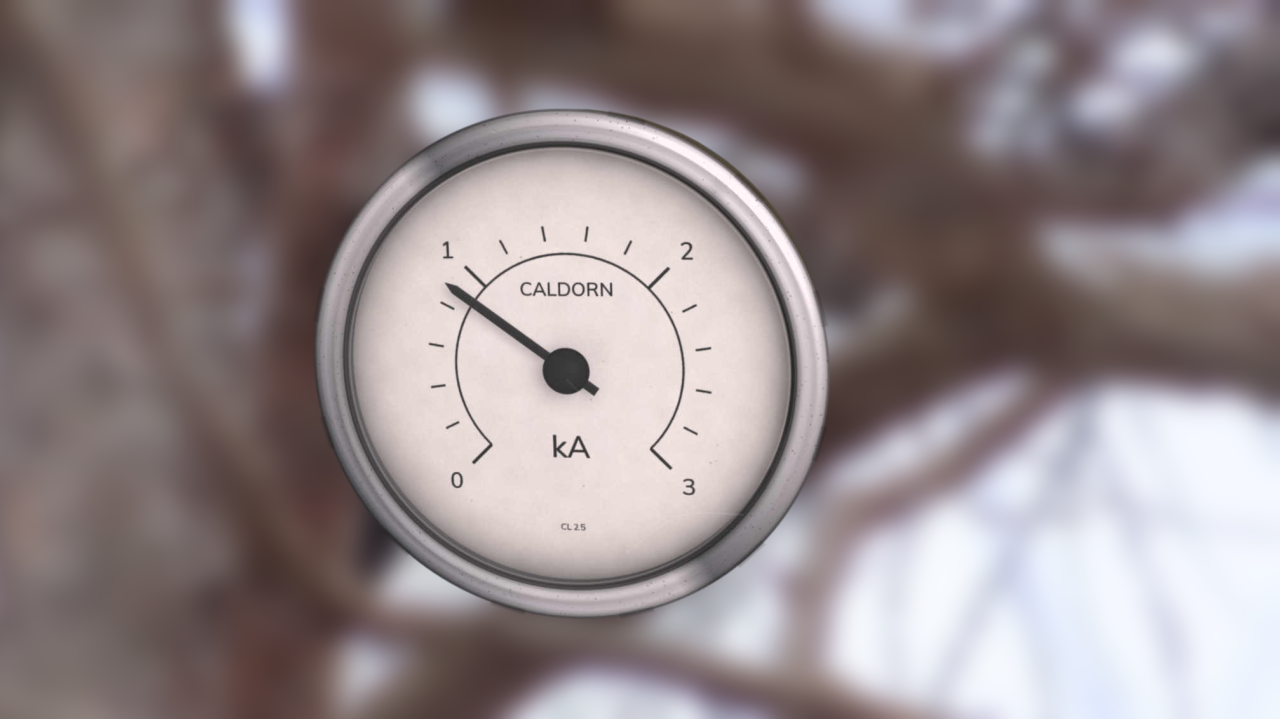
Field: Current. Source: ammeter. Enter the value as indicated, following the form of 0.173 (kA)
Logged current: 0.9 (kA)
